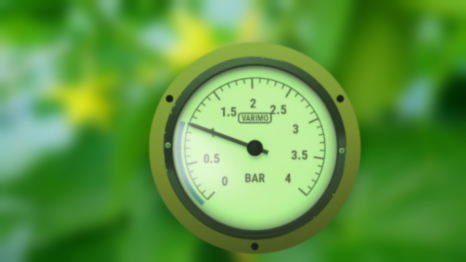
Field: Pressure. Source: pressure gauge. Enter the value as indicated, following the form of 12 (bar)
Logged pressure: 1 (bar)
